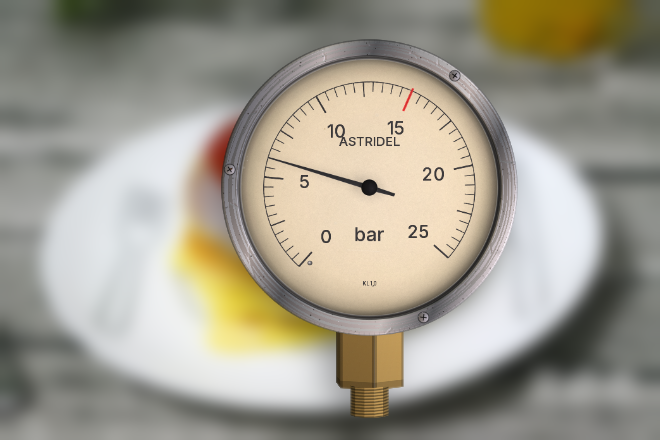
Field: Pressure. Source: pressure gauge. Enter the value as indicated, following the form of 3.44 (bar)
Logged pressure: 6 (bar)
